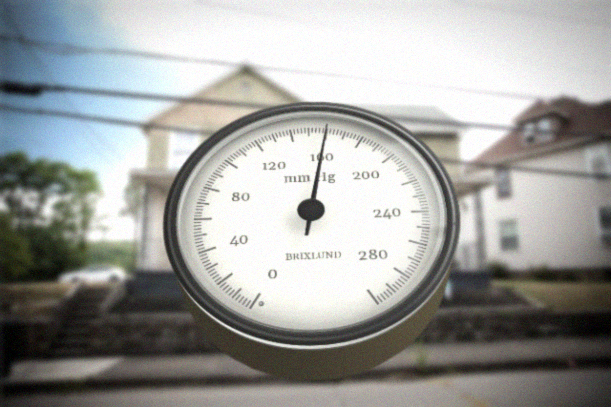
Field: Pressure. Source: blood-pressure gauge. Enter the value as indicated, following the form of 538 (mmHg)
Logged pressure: 160 (mmHg)
